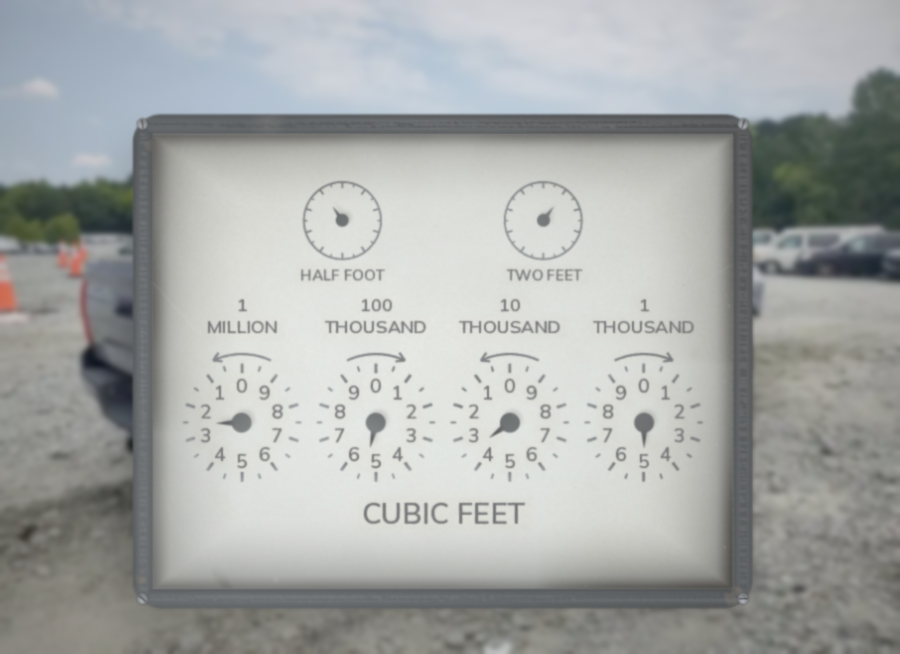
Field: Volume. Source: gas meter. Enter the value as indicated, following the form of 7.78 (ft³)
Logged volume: 253500 (ft³)
